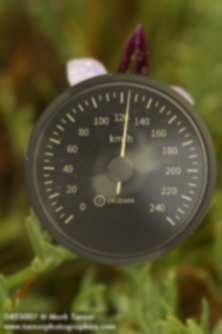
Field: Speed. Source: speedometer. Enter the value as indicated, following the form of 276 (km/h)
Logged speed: 125 (km/h)
